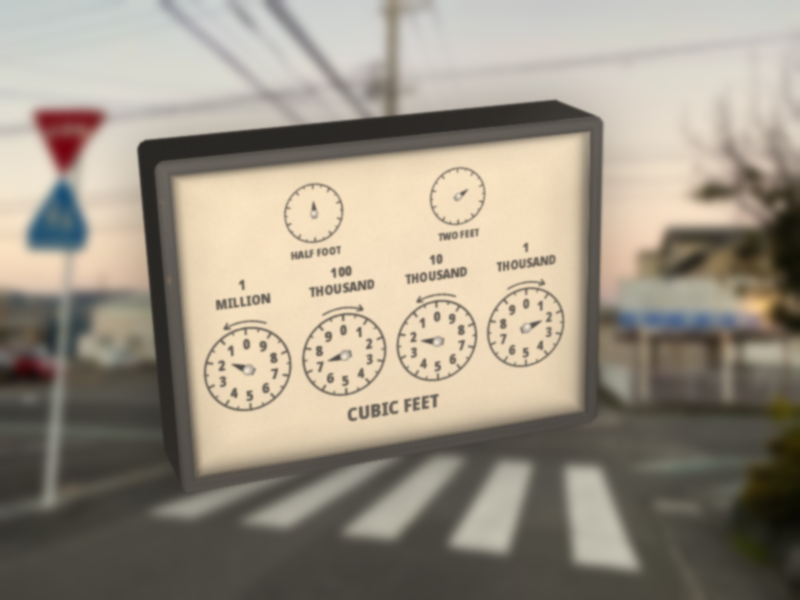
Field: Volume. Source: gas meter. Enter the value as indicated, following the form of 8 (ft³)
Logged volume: 172200 (ft³)
